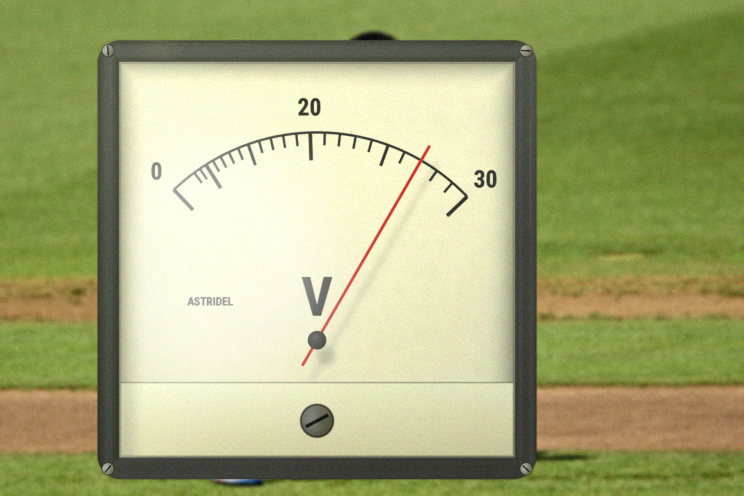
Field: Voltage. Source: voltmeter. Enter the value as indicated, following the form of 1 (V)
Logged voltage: 27 (V)
